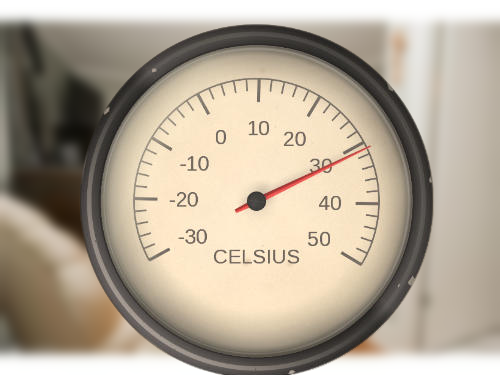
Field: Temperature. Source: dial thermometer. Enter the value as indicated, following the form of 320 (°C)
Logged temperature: 31 (°C)
